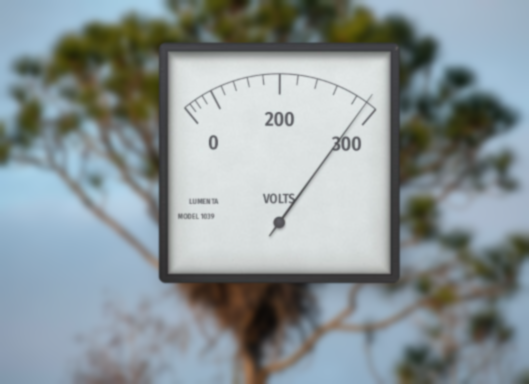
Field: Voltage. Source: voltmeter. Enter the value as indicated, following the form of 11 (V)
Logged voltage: 290 (V)
